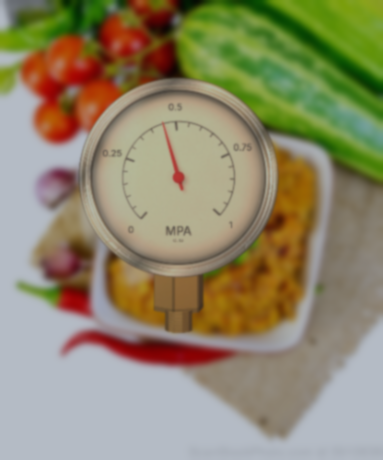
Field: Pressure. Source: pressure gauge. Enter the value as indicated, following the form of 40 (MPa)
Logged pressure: 0.45 (MPa)
